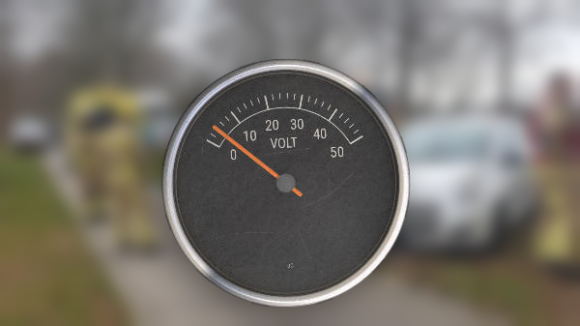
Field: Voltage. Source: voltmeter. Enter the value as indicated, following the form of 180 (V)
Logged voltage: 4 (V)
